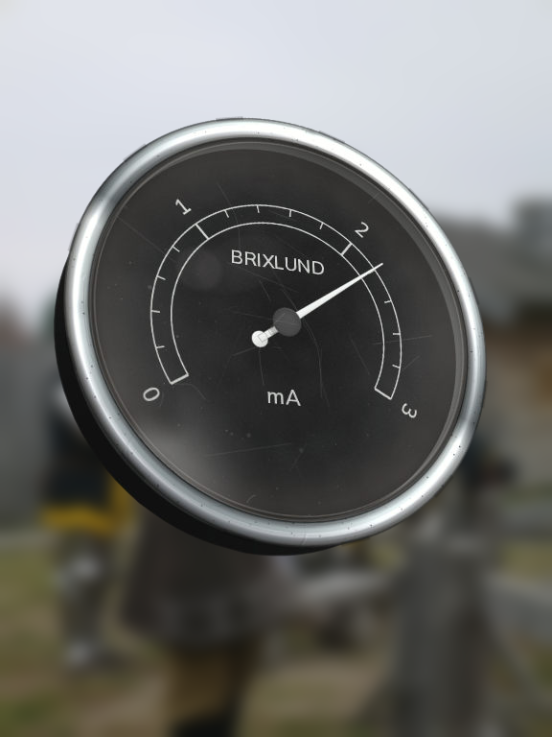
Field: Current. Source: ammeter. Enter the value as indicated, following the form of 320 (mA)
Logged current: 2.2 (mA)
